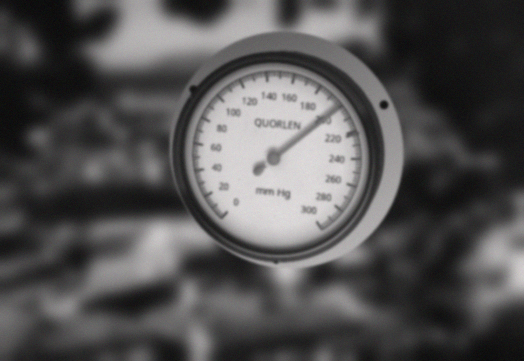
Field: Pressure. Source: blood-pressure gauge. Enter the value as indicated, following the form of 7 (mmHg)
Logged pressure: 200 (mmHg)
